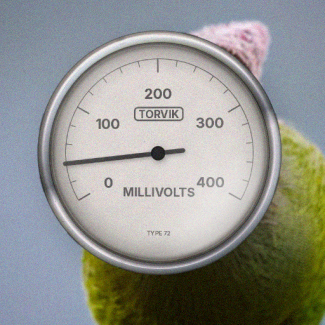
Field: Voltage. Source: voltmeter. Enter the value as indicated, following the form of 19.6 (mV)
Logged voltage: 40 (mV)
